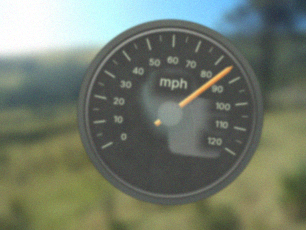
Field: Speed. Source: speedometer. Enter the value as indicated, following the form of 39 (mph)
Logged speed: 85 (mph)
